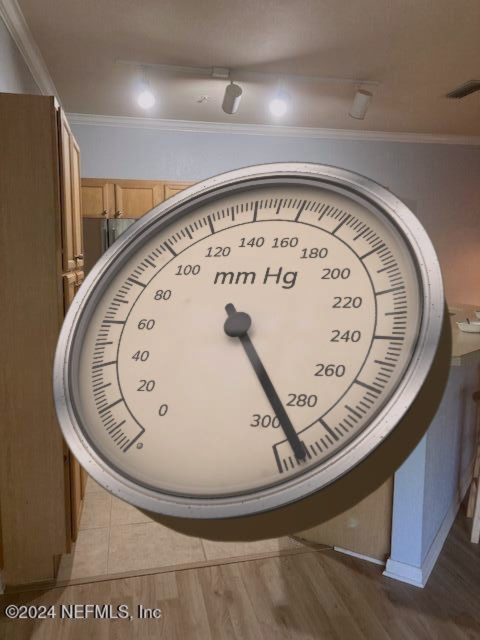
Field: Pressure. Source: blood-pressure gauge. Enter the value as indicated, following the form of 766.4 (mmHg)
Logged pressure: 292 (mmHg)
